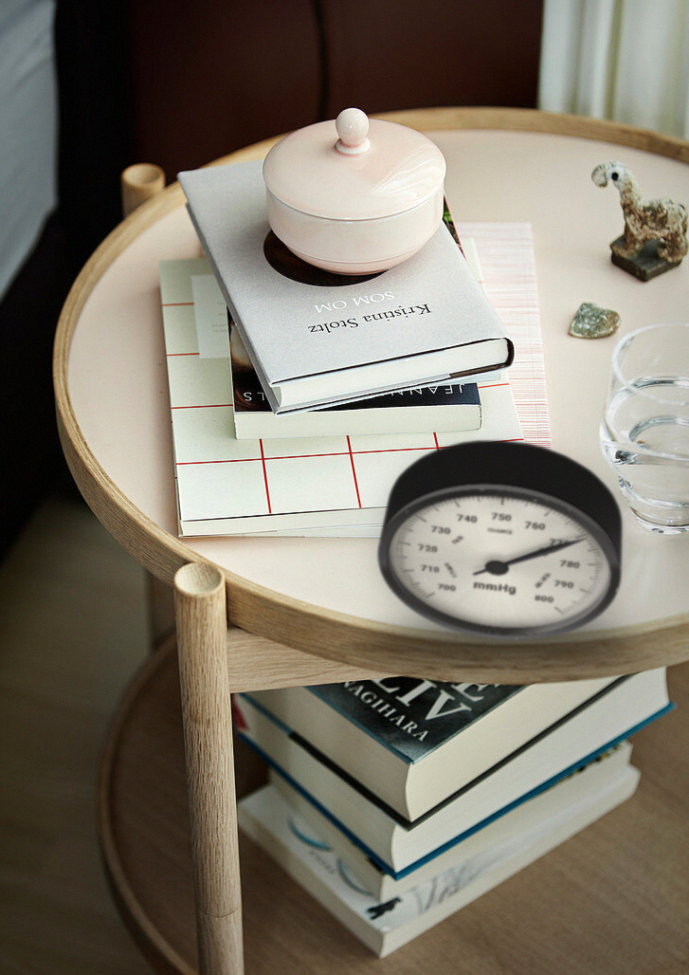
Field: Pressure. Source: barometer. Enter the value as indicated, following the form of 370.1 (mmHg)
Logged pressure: 770 (mmHg)
